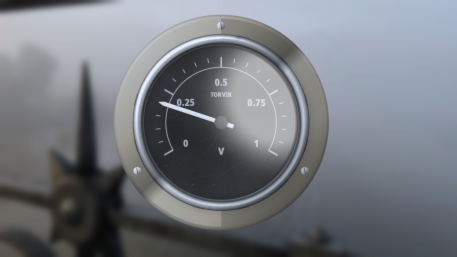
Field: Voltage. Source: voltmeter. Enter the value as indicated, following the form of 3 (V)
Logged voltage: 0.2 (V)
